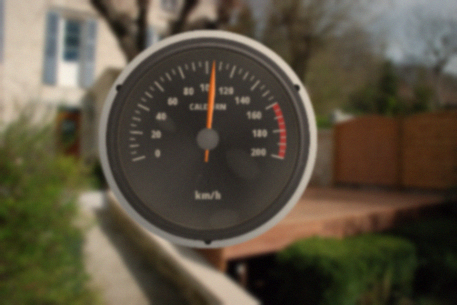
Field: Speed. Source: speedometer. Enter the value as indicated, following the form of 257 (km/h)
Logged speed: 105 (km/h)
